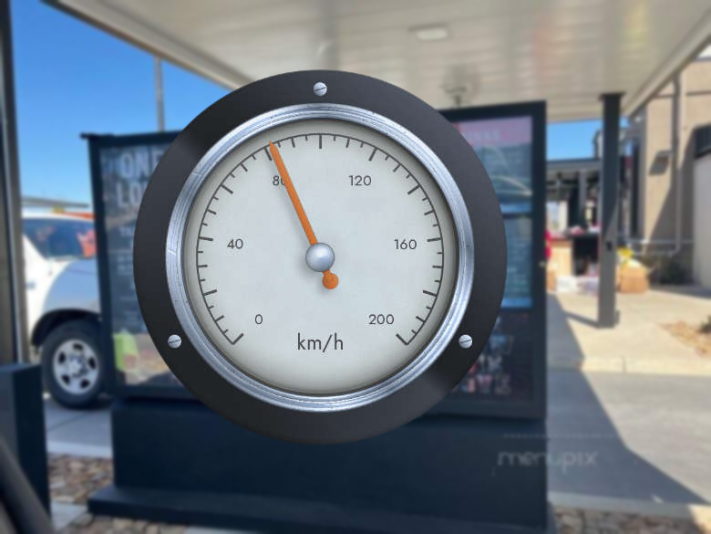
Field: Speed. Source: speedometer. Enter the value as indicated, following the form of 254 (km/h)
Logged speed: 82.5 (km/h)
